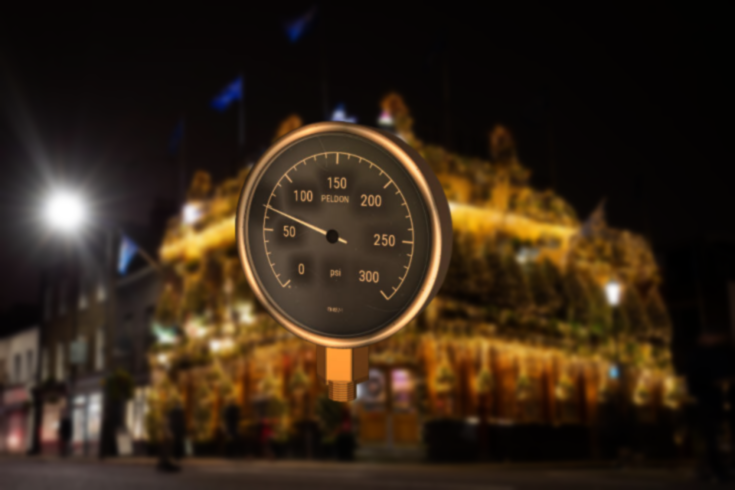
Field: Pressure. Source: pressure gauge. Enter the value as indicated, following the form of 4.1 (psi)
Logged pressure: 70 (psi)
